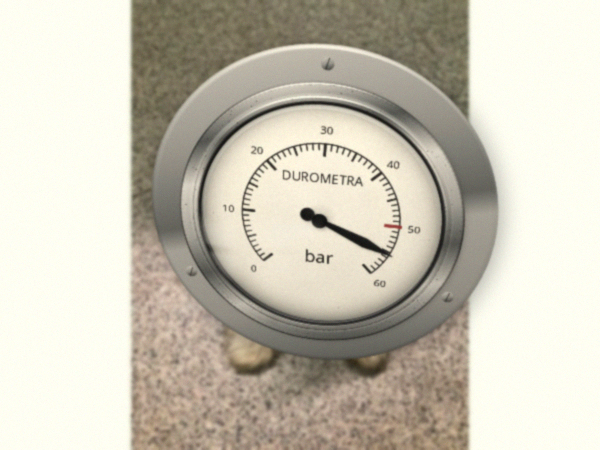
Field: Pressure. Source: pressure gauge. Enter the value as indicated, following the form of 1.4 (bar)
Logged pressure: 55 (bar)
